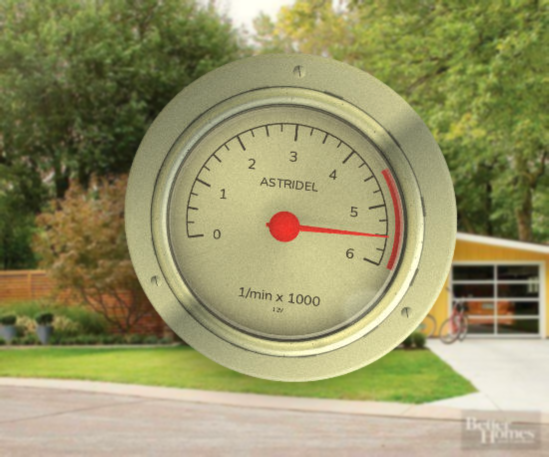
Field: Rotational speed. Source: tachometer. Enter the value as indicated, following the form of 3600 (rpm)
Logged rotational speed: 5500 (rpm)
